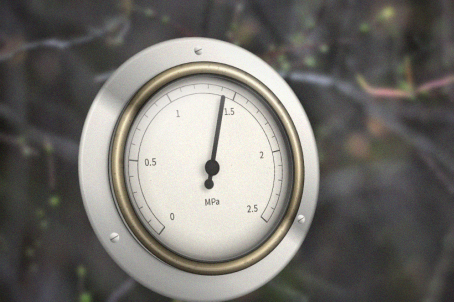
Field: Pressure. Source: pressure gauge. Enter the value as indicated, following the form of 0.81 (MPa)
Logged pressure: 1.4 (MPa)
